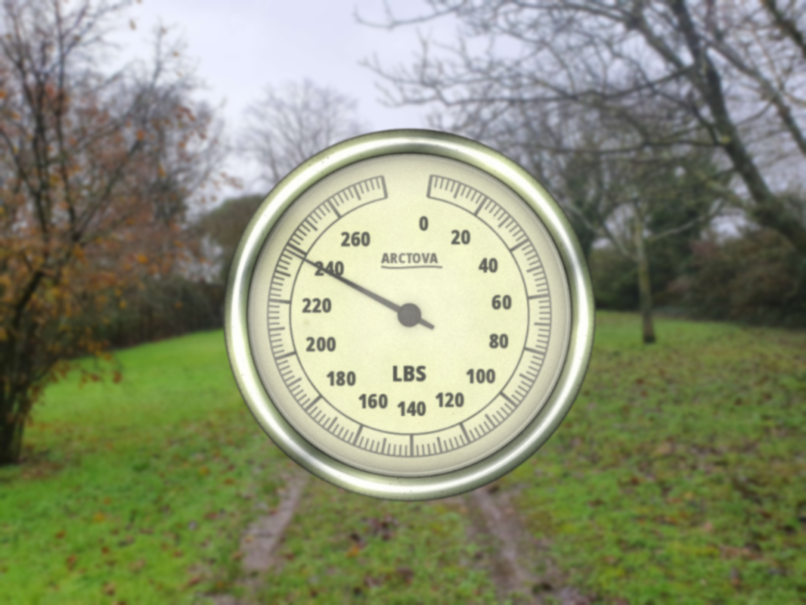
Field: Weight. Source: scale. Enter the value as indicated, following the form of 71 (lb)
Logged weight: 238 (lb)
